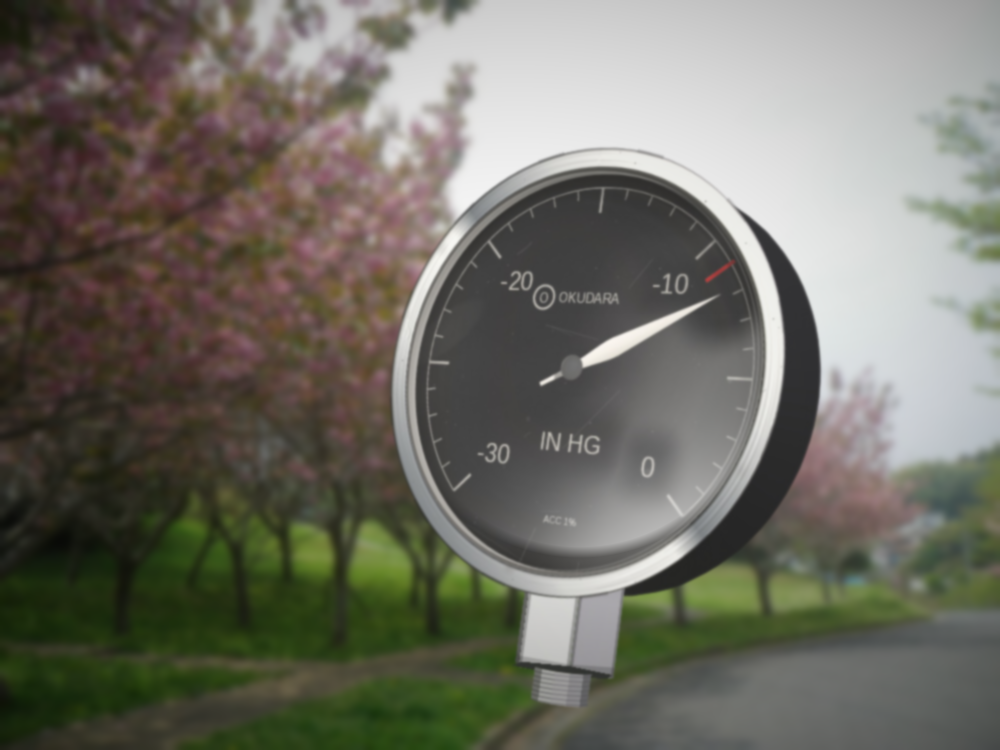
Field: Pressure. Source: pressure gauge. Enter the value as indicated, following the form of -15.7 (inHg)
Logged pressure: -8 (inHg)
